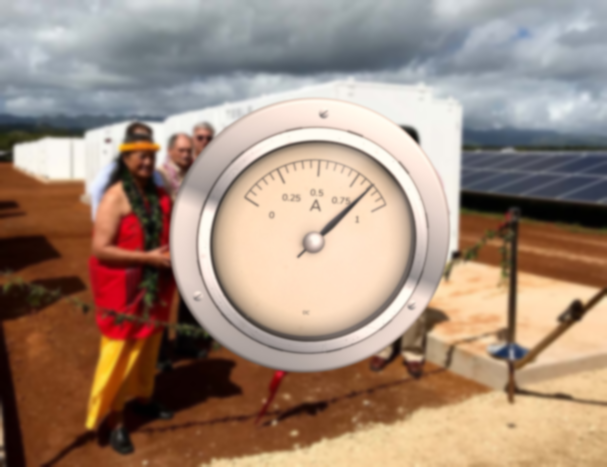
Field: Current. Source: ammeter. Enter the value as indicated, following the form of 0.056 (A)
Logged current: 0.85 (A)
